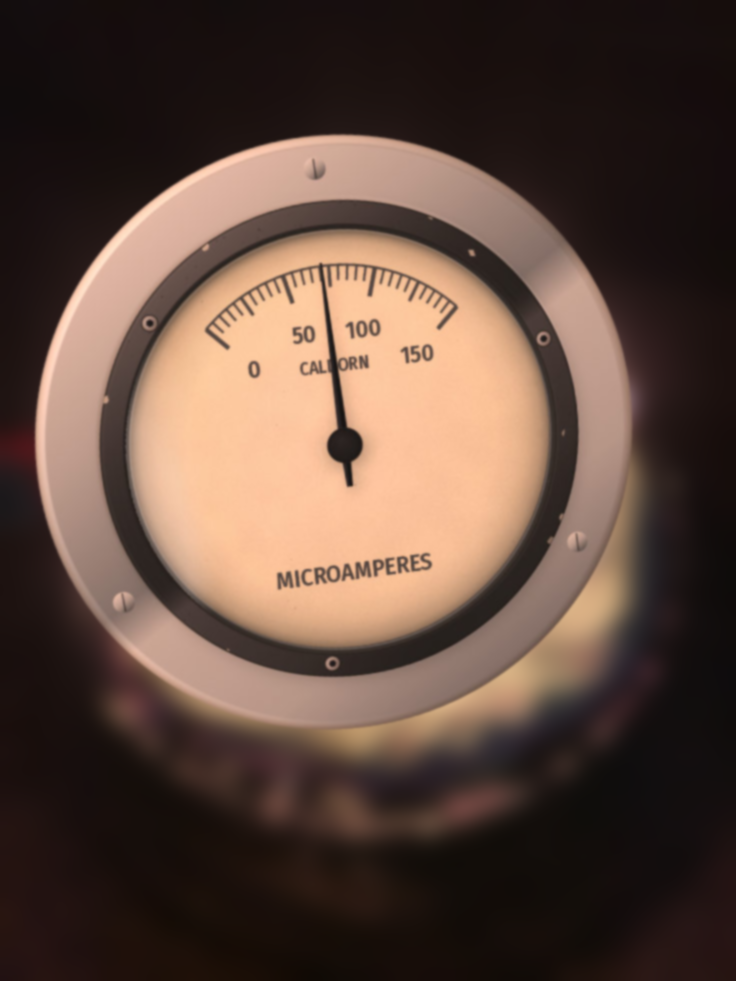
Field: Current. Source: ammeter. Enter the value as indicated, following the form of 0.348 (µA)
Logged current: 70 (µA)
